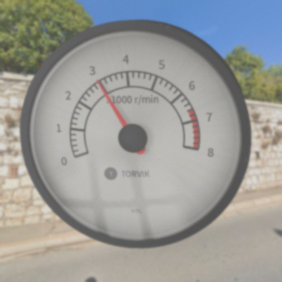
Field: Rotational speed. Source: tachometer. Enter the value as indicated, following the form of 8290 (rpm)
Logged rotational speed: 3000 (rpm)
